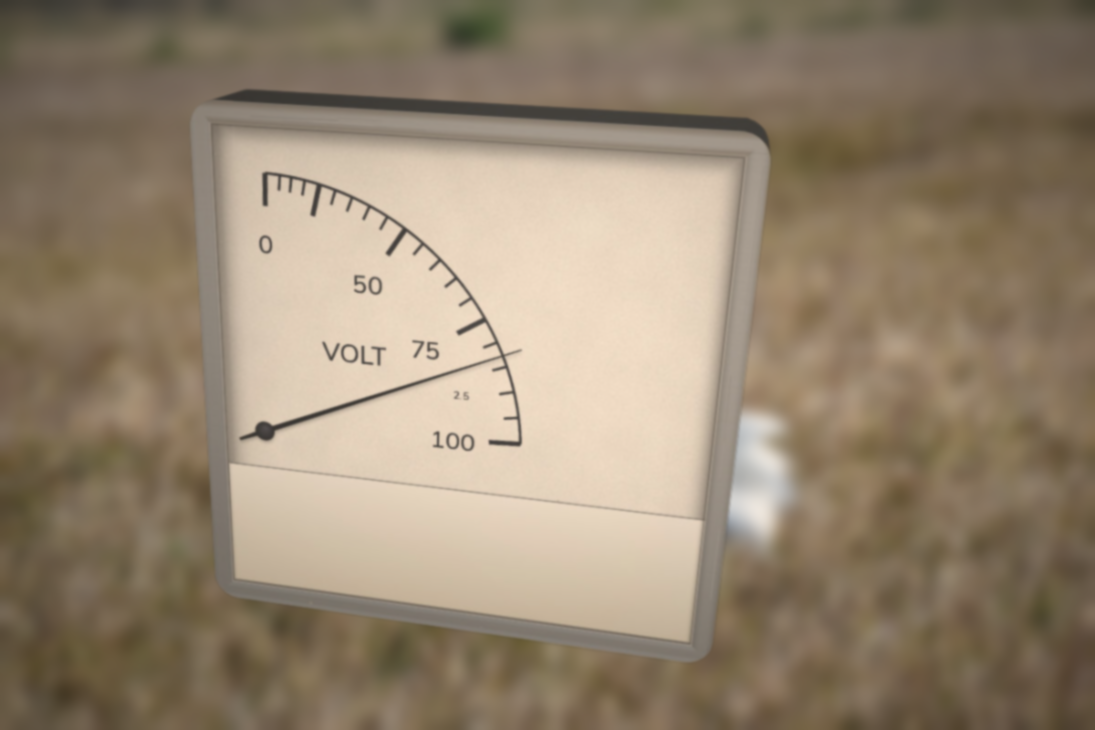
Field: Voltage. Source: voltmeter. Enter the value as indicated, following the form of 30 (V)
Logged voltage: 82.5 (V)
